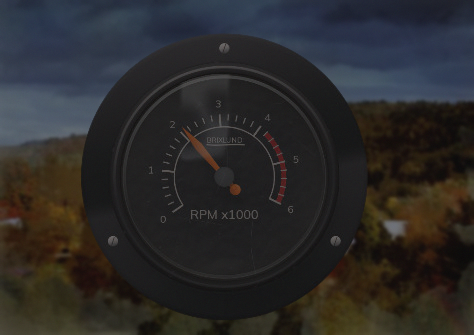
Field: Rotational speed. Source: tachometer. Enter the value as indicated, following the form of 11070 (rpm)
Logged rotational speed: 2100 (rpm)
